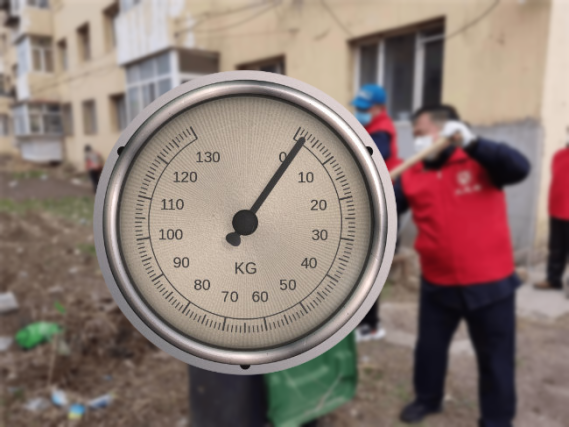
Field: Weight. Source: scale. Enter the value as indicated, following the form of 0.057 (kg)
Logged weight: 2 (kg)
